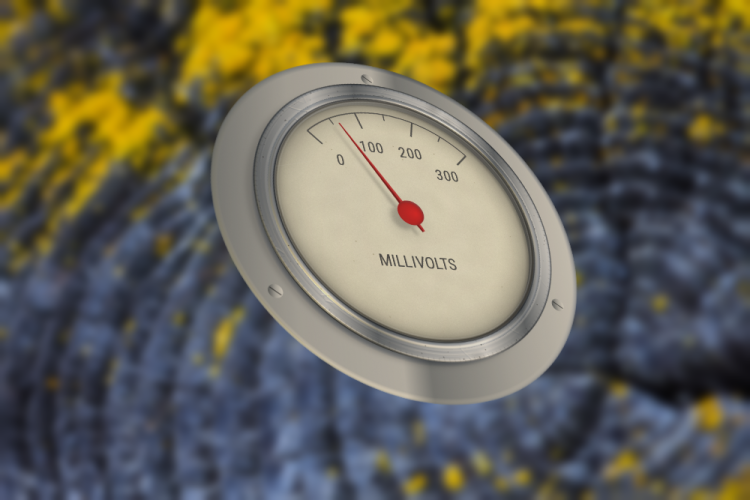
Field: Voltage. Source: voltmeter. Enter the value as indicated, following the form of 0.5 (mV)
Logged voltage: 50 (mV)
